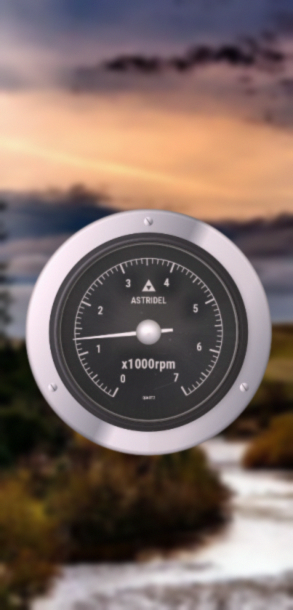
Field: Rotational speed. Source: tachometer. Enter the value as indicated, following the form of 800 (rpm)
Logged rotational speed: 1300 (rpm)
